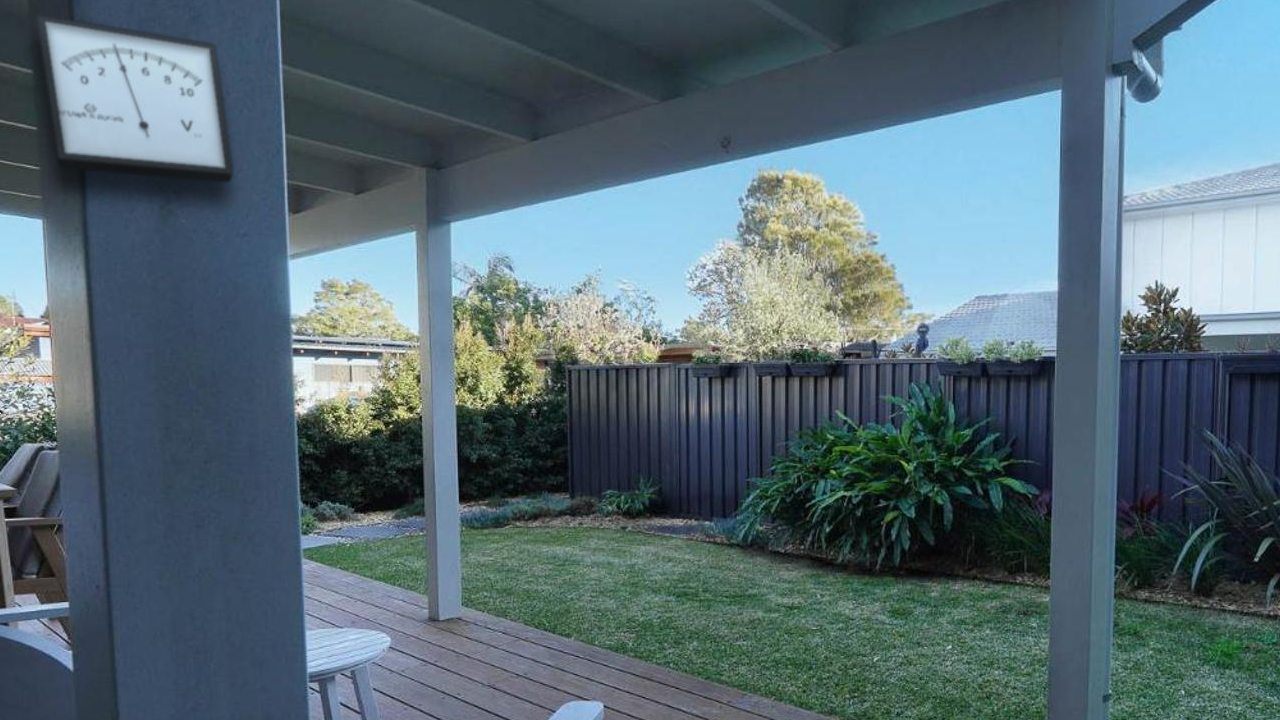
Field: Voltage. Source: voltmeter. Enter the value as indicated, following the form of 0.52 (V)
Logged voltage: 4 (V)
